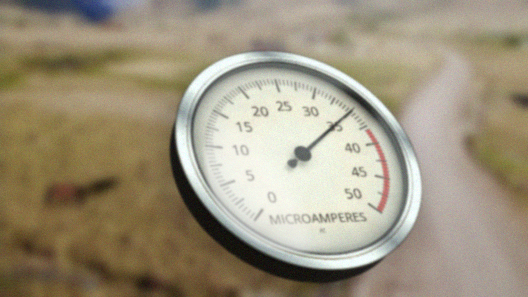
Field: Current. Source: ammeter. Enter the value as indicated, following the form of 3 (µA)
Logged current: 35 (µA)
